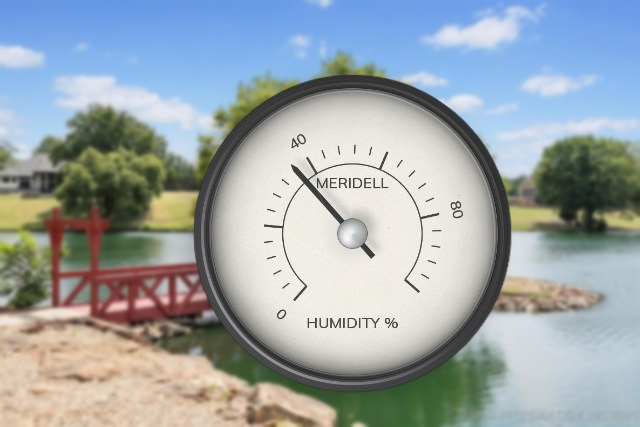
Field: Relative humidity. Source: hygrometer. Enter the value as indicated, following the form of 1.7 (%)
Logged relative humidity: 36 (%)
